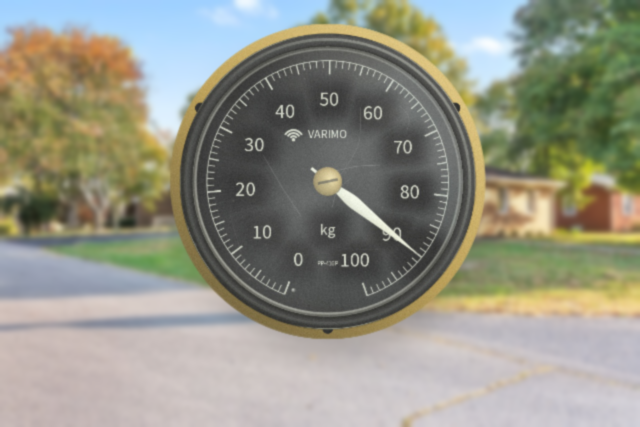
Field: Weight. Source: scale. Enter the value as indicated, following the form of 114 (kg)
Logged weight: 90 (kg)
